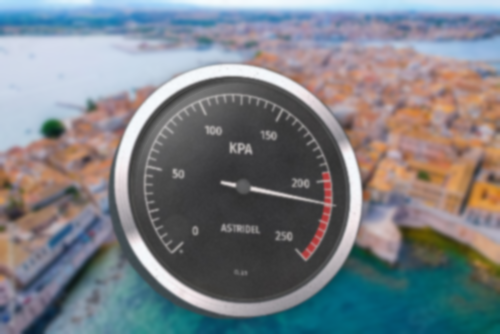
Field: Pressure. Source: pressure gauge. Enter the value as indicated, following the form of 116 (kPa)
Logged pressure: 215 (kPa)
